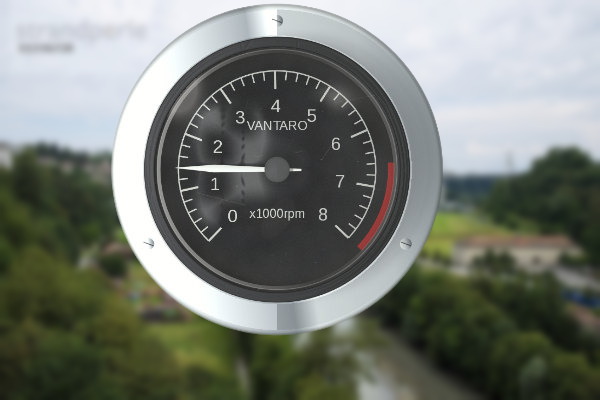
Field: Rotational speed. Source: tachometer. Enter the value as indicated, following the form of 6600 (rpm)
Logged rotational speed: 1400 (rpm)
